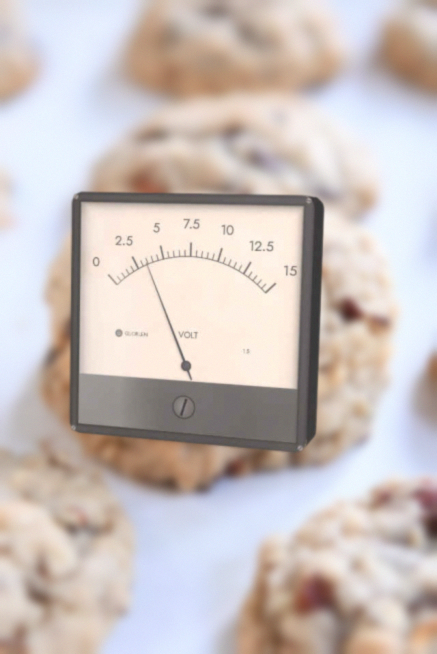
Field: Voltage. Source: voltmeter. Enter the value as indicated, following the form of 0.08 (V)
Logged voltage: 3.5 (V)
